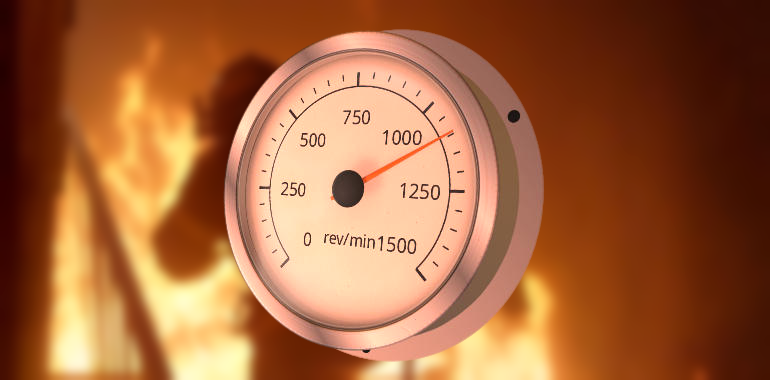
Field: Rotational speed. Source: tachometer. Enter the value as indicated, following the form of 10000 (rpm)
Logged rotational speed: 1100 (rpm)
